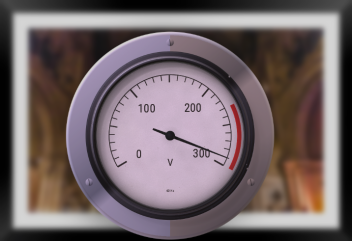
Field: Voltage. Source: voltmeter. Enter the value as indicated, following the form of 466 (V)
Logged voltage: 290 (V)
